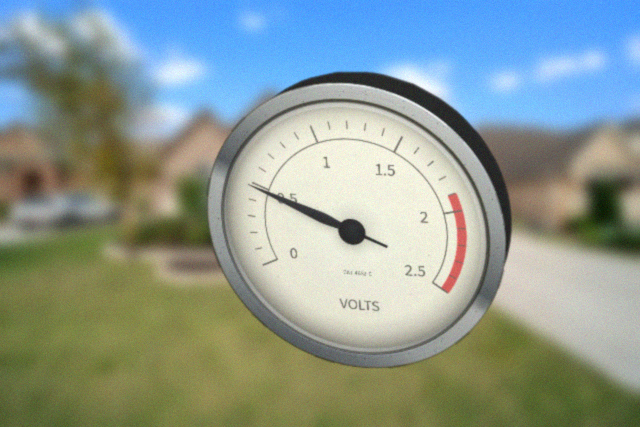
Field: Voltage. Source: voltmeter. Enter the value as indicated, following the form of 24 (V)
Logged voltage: 0.5 (V)
